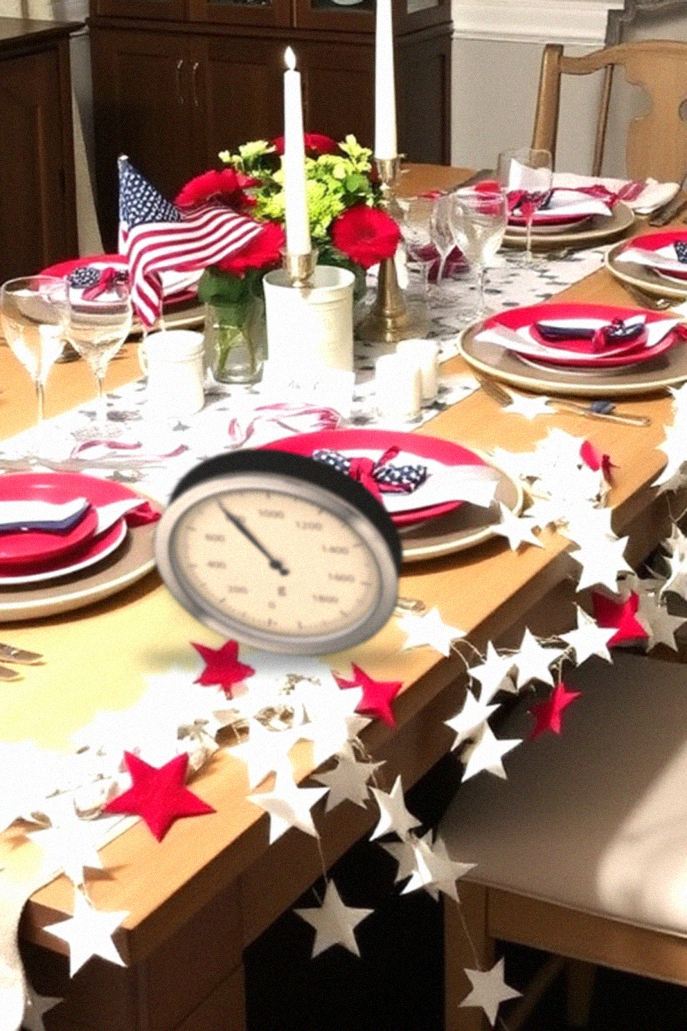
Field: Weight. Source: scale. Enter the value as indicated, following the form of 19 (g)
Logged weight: 800 (g)
